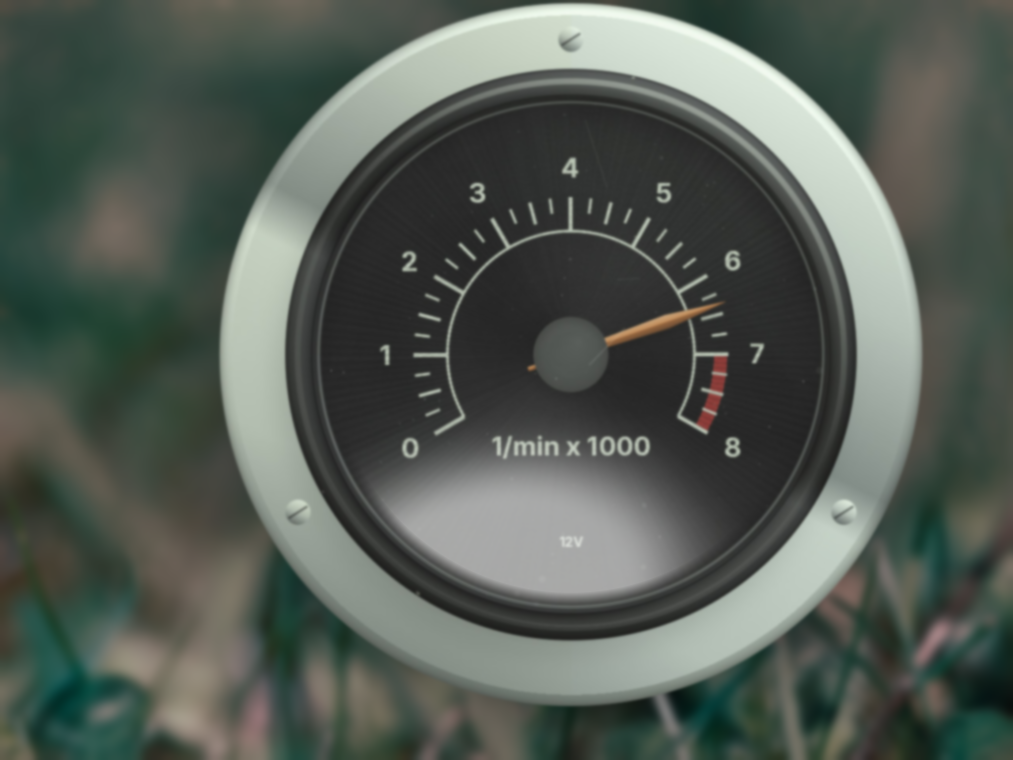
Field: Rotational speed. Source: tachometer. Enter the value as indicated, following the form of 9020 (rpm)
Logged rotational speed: 6375 (rpm)
